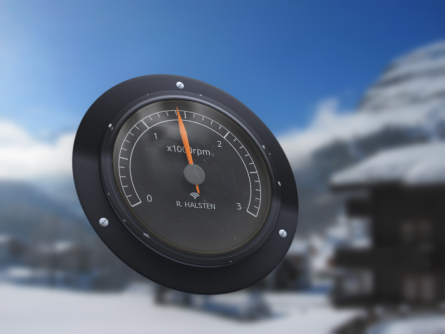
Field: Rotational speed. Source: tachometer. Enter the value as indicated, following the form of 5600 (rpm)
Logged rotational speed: 1400 (rpm)
